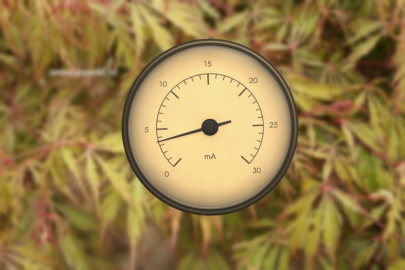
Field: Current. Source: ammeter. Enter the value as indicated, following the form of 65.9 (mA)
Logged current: 3.5 (mA)
